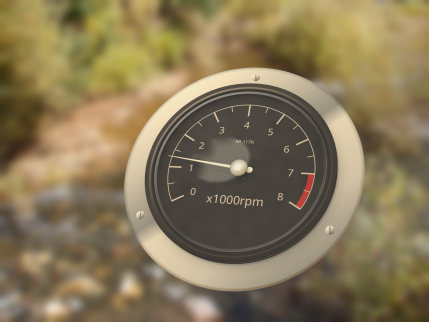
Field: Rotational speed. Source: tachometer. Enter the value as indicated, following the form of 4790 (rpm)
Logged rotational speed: 1250 (rpm)
